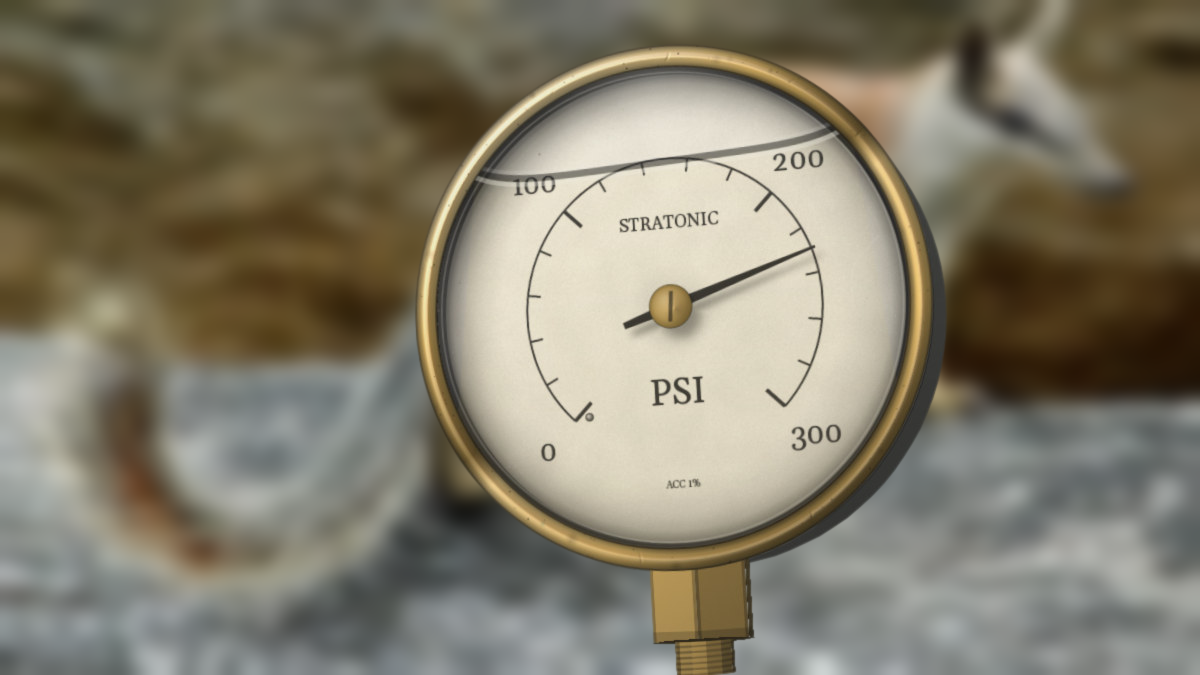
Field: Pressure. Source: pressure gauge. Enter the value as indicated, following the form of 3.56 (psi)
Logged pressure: 230 (psi)
